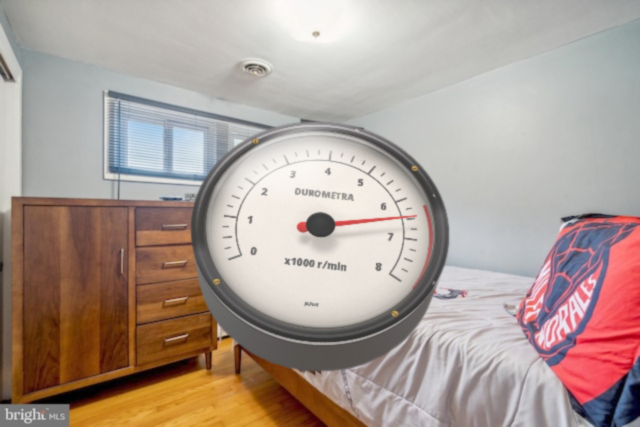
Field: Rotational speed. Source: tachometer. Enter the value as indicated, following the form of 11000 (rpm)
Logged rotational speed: 6500 (rpm)
